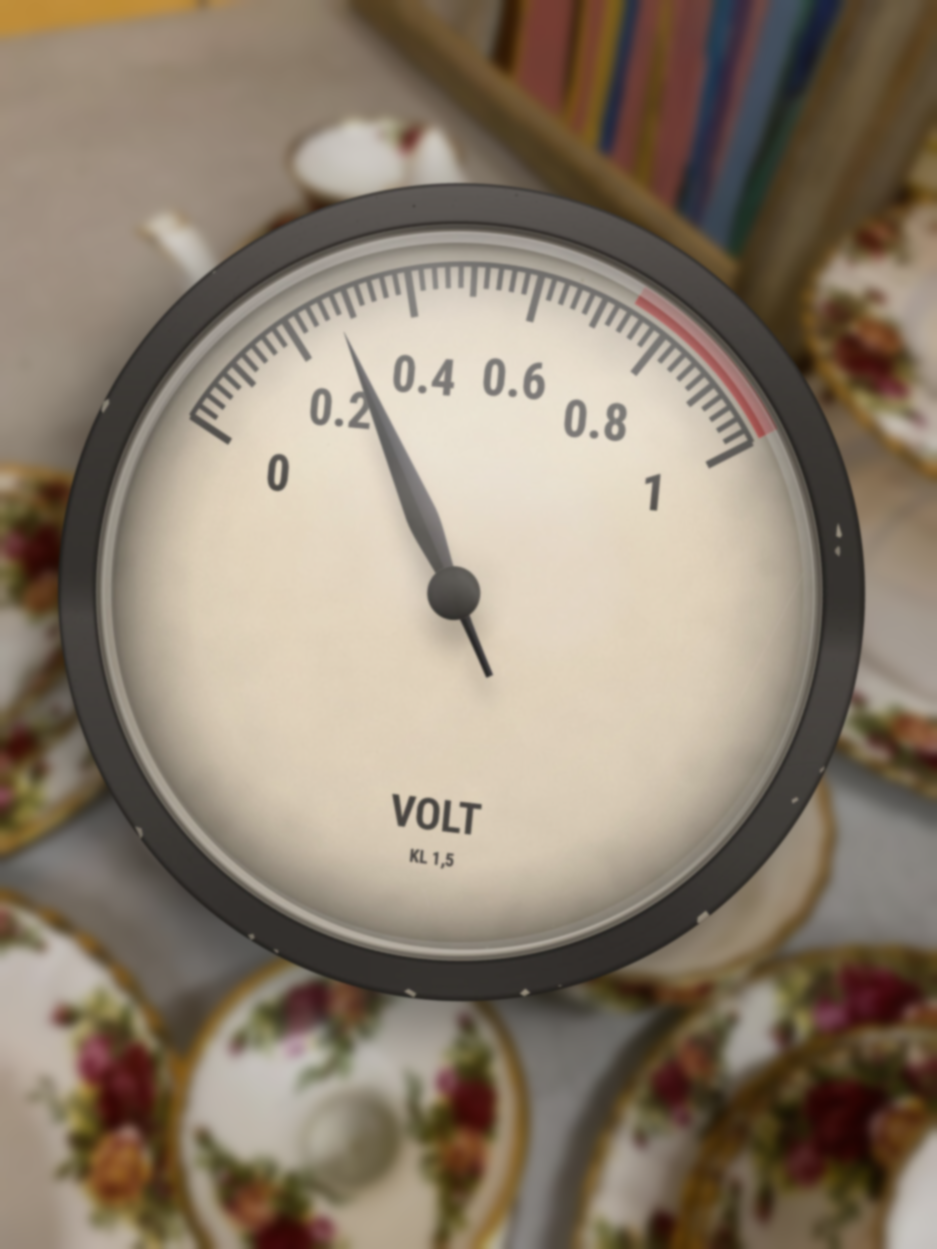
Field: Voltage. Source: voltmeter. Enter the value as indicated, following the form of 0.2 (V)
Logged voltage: 0.28 (V)
